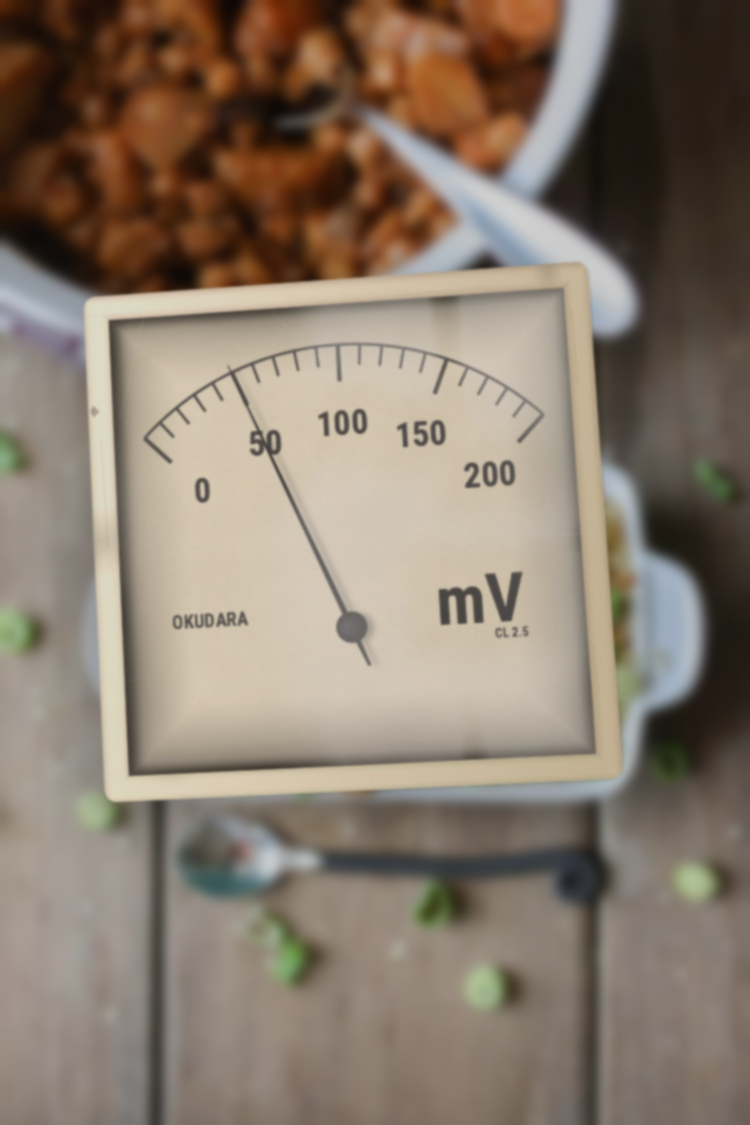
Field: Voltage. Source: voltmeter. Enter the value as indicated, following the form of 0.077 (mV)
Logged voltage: 50 (mV)
